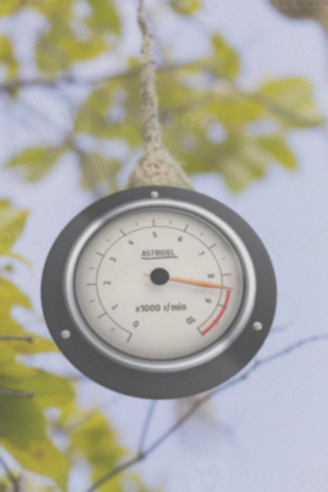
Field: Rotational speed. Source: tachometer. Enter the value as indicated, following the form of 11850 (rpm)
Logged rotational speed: 8500 (rpm)
